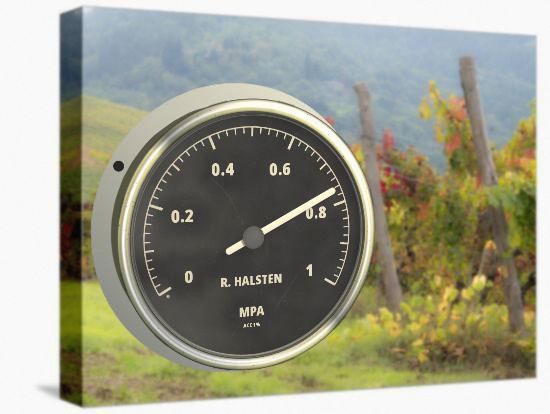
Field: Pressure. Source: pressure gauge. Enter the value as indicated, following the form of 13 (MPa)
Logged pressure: 0.76 (MPa)
